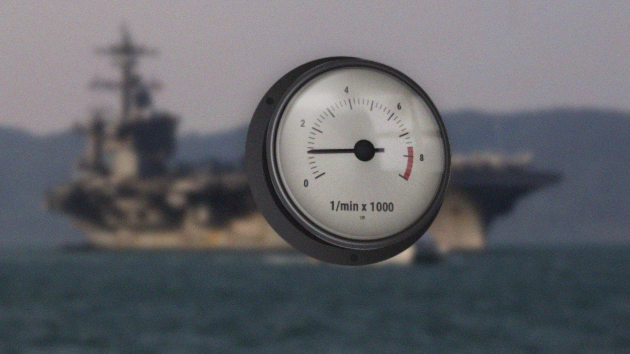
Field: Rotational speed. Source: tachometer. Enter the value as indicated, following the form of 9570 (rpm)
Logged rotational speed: 1000 (rpm)
